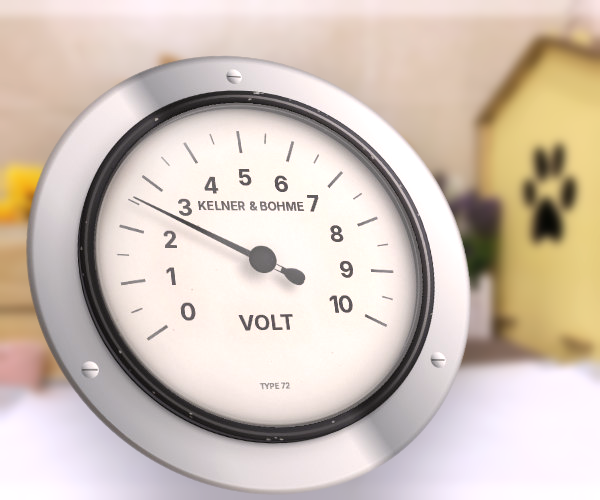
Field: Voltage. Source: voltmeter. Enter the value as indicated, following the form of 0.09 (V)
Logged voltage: 2.5 (V)
